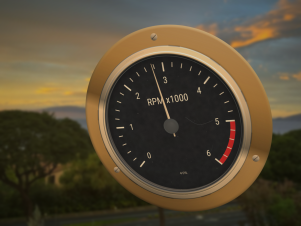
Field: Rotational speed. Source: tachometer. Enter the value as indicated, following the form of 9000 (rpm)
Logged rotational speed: 2800 (rpm)
